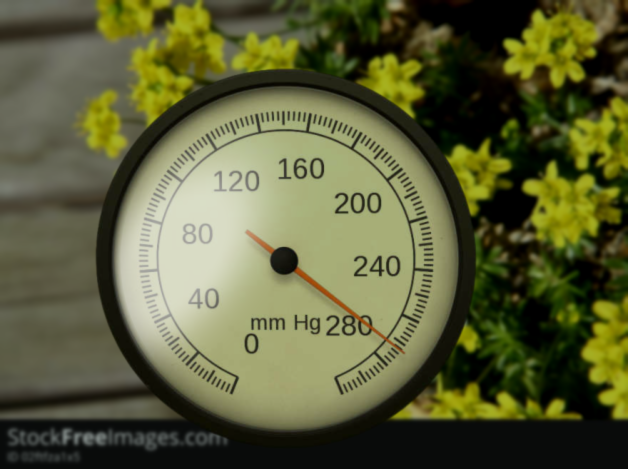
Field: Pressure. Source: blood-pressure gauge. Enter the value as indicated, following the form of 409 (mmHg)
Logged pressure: 272 (mmHg)
